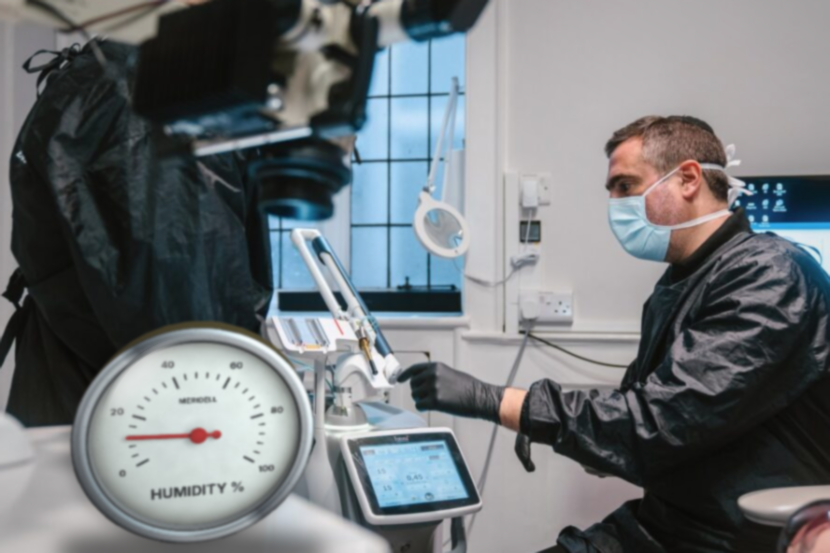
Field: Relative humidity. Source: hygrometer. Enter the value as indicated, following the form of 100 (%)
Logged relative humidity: 12 (%)
